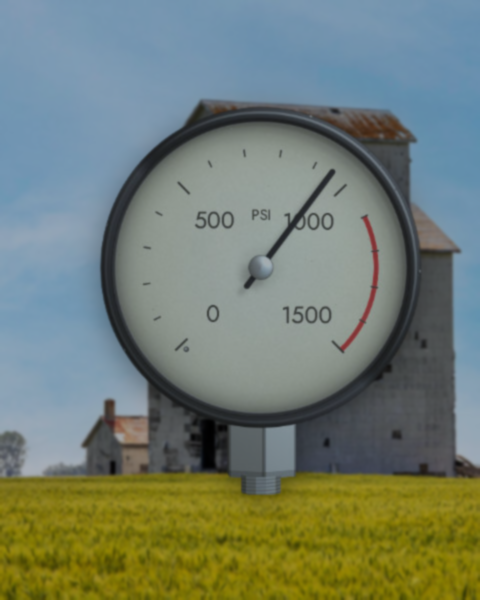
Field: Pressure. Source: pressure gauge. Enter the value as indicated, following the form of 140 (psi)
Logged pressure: 950 (psi)
